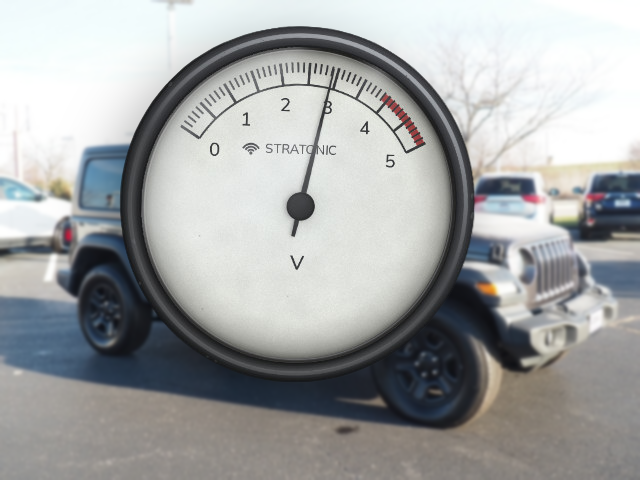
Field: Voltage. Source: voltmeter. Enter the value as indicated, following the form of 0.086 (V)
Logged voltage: 2.9 (V)
